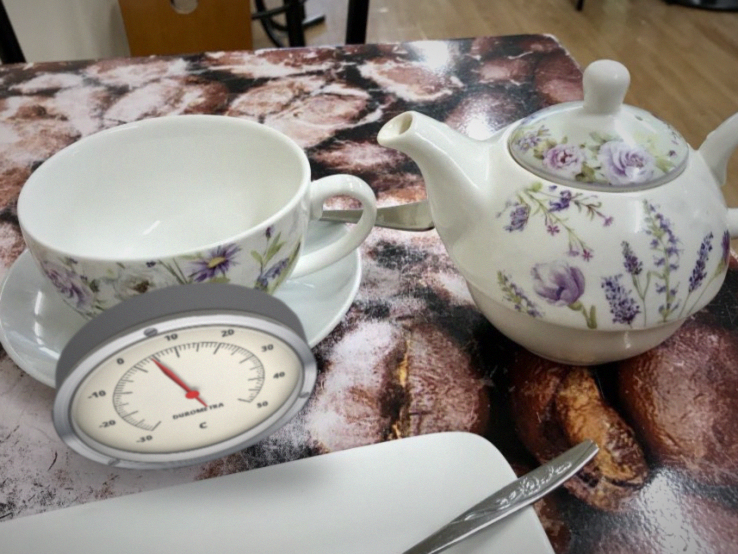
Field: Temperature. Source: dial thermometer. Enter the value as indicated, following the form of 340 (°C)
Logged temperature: 5 (°C)
